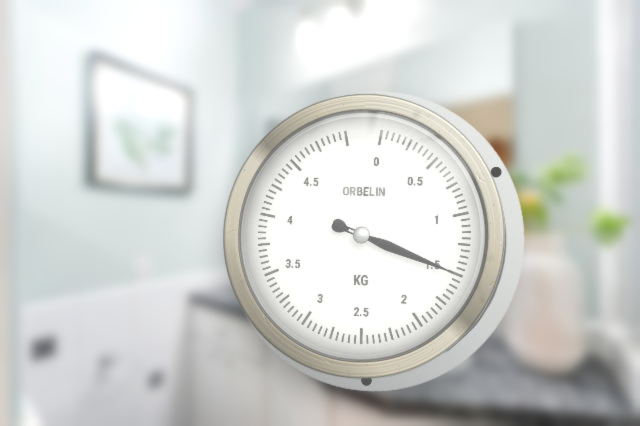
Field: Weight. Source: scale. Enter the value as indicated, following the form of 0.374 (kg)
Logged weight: 1.5 (kg)
